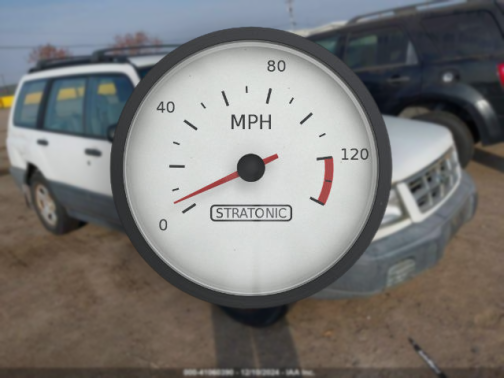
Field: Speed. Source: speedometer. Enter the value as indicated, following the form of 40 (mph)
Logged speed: 5 (mph)
